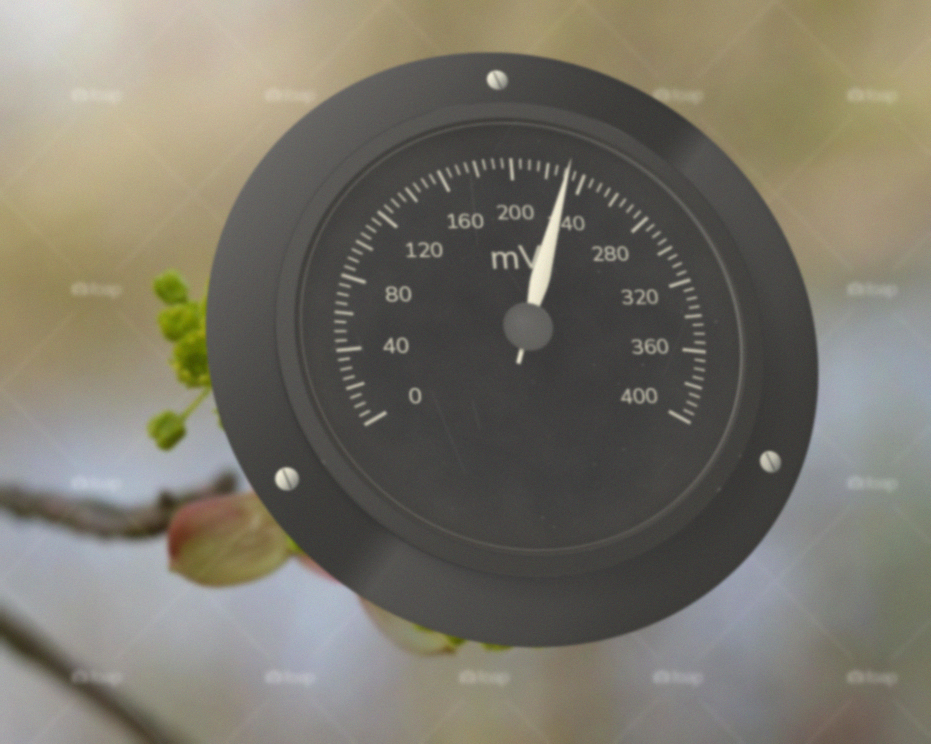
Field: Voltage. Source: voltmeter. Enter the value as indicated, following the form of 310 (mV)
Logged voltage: 230 (mV)
